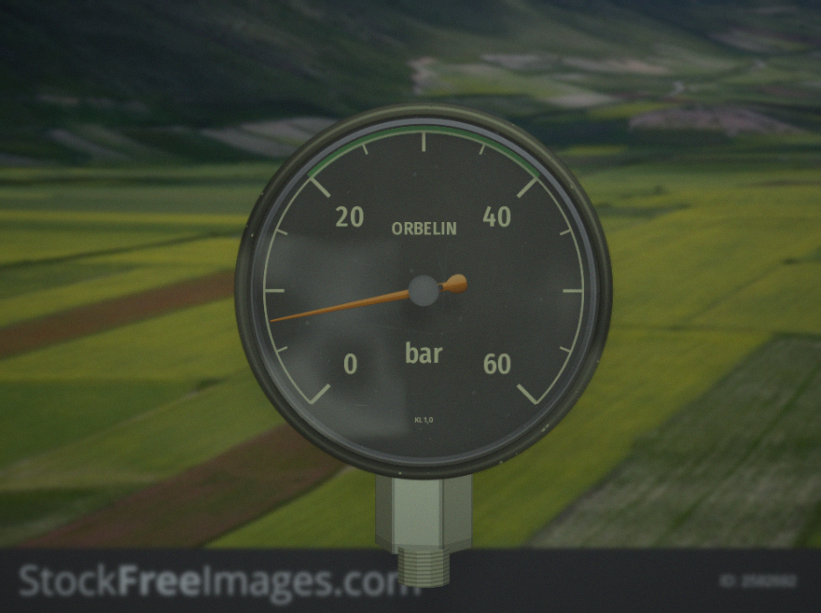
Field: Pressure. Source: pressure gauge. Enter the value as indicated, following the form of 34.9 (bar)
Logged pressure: 7.5 (bar)
